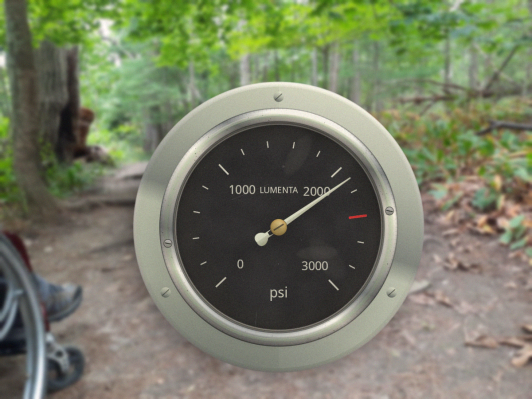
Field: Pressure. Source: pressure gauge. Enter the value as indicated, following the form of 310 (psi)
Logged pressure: 2100 (psi)
